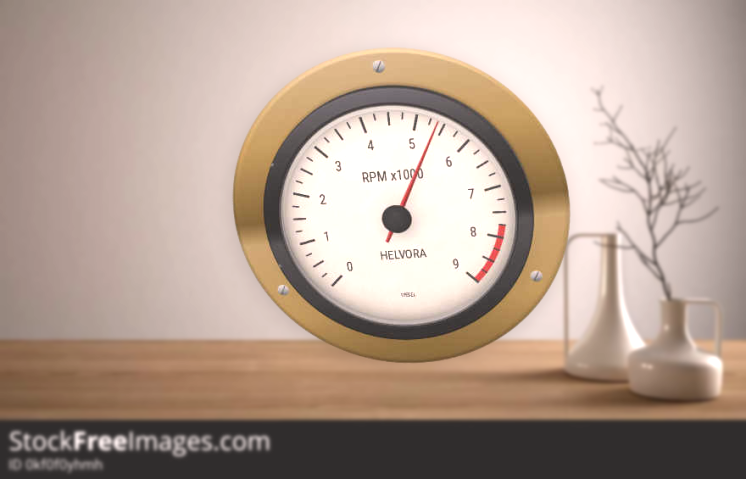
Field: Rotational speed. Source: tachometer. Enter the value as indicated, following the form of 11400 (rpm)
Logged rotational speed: 5375 (rpm)
